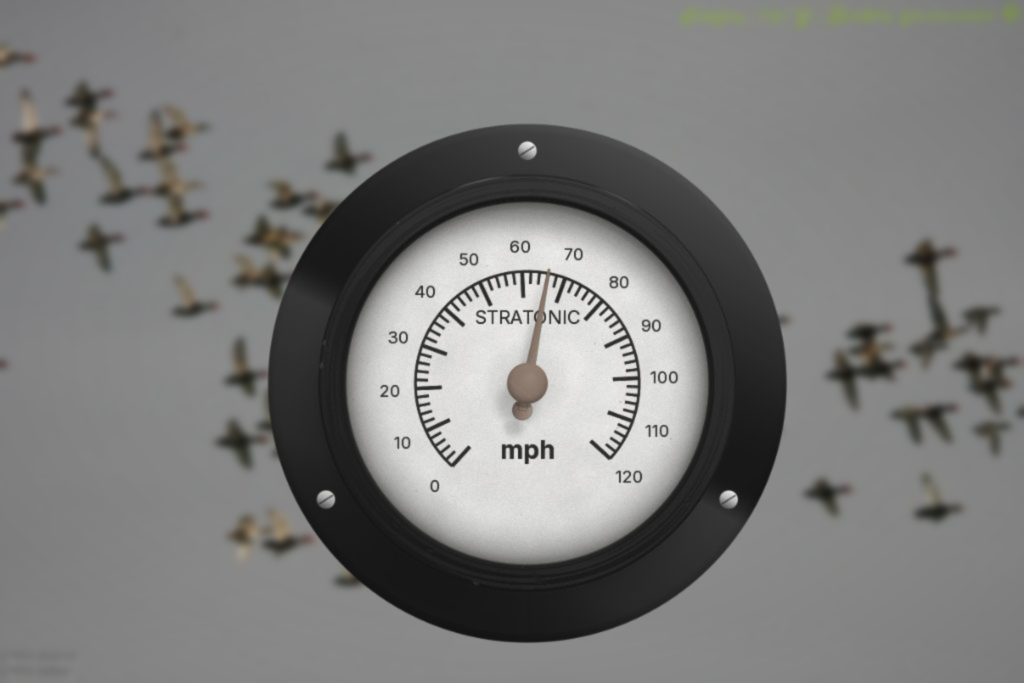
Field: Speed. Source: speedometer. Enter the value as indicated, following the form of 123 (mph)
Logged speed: 66 (mph)
